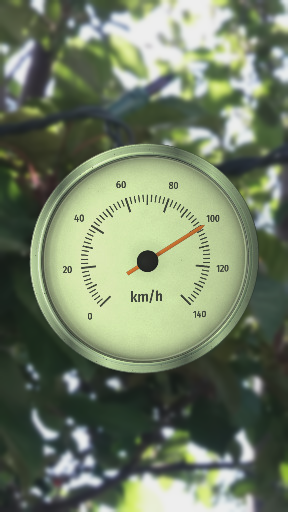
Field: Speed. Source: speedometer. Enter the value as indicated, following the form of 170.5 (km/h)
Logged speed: 100 (km/h)
